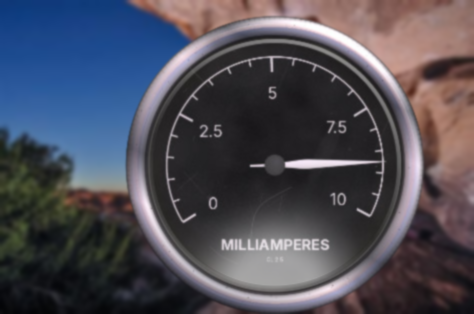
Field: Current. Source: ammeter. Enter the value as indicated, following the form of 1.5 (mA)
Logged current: 8.75 (mA)
